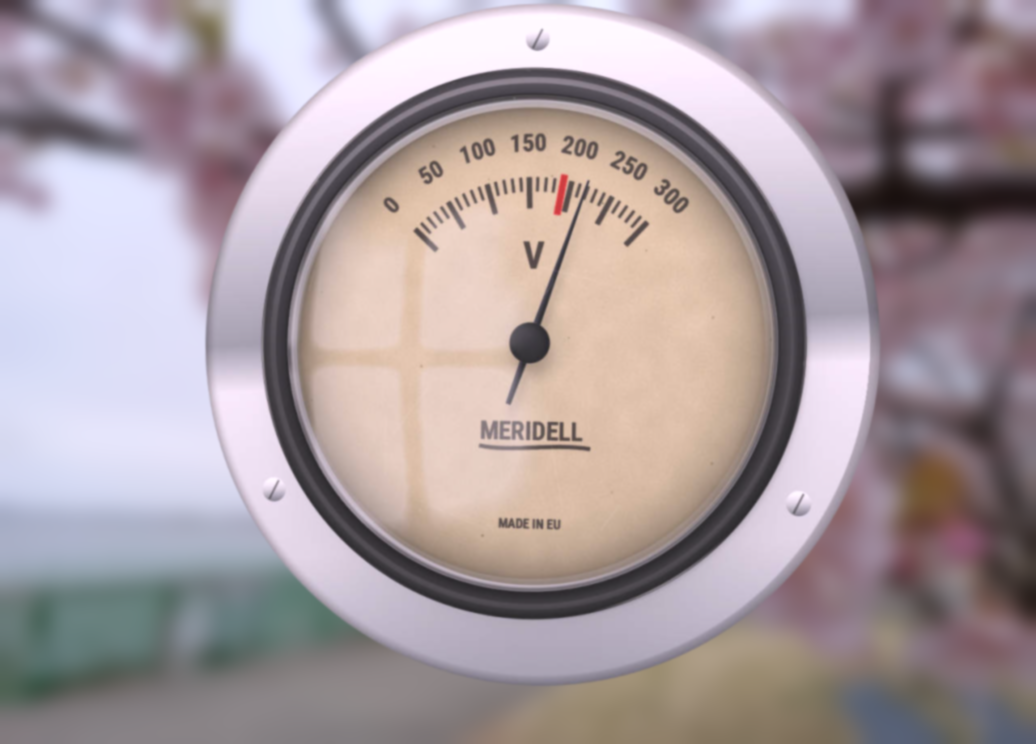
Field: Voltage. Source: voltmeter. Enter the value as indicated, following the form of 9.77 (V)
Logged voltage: 220 (V)
